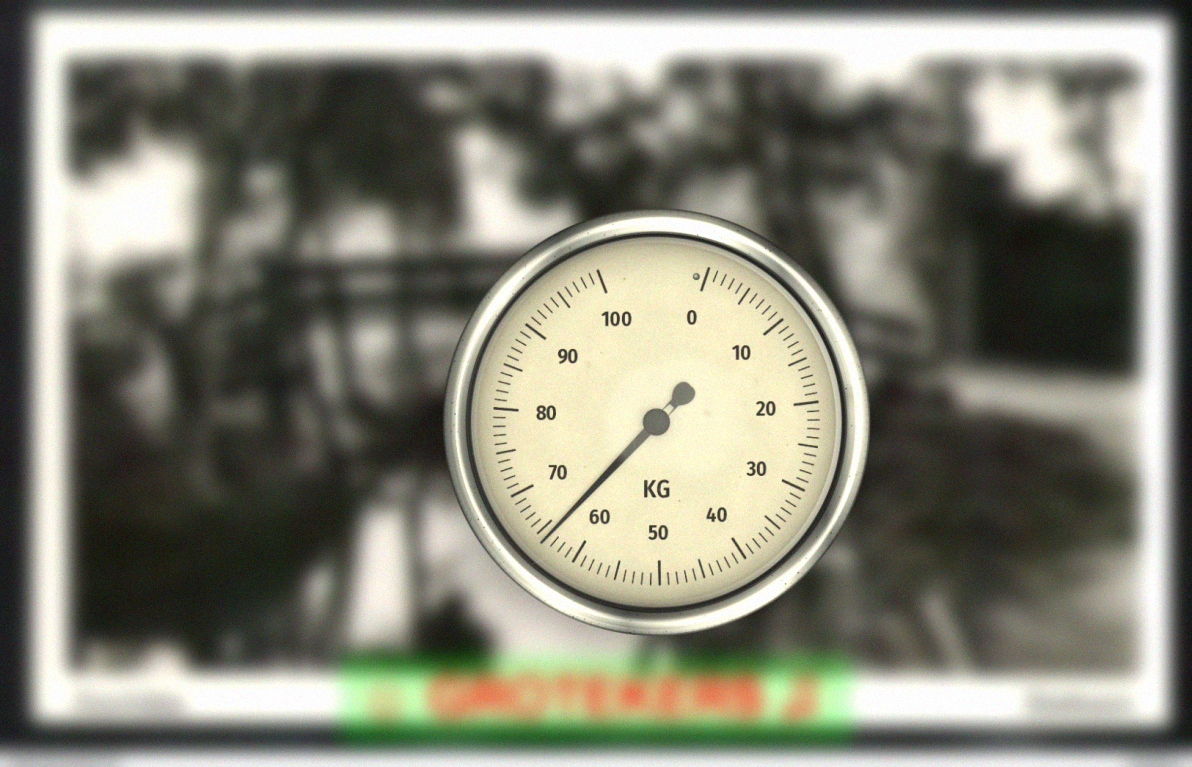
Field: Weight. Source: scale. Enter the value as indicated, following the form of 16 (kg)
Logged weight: 64 (kg)
